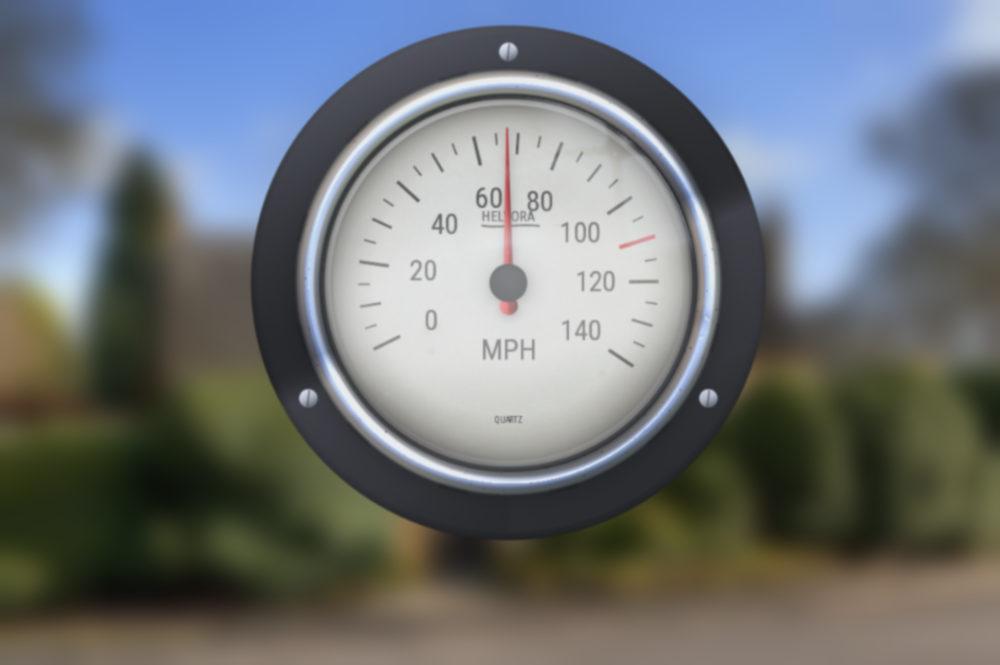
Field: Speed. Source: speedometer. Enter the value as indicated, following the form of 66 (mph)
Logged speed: 67.5 (mph)
